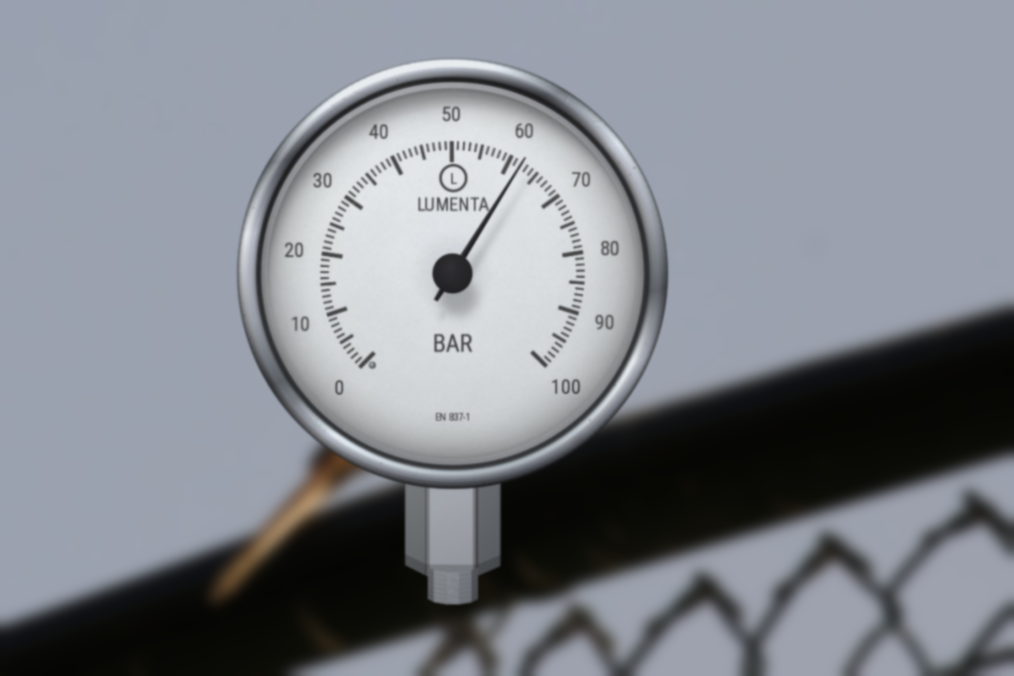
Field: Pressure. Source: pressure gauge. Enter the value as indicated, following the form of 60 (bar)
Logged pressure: 62 (bar)
